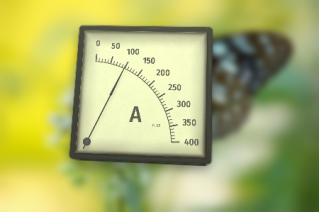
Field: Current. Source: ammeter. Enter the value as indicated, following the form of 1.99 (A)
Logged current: 100 (A)
